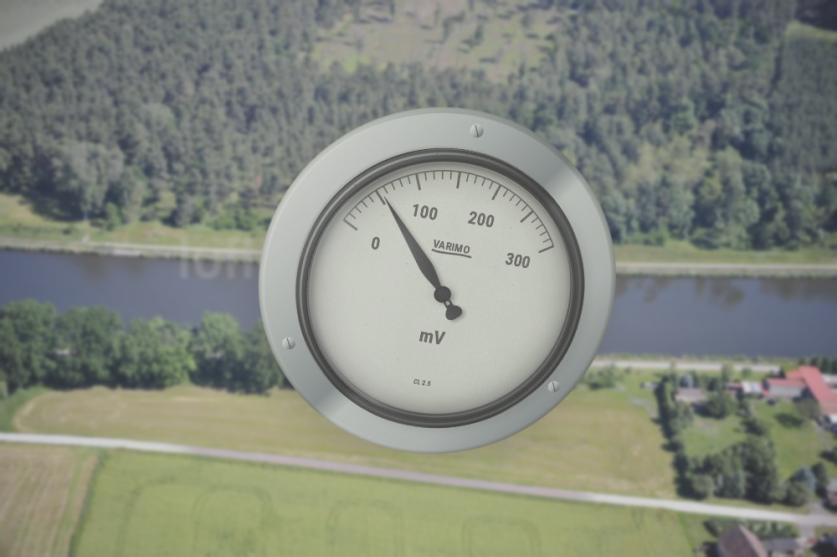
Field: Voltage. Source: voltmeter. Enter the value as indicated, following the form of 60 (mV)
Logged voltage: 55 (mV)
